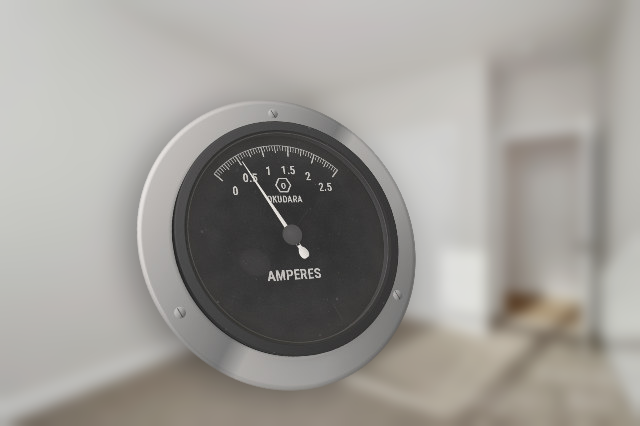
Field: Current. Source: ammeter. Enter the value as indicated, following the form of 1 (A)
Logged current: 0.5 (A)
